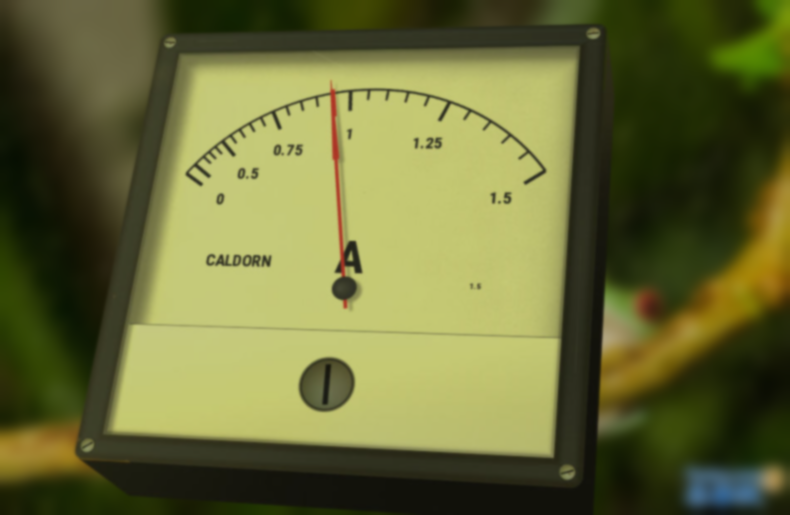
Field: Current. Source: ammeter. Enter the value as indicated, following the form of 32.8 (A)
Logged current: 0.95 (A)
